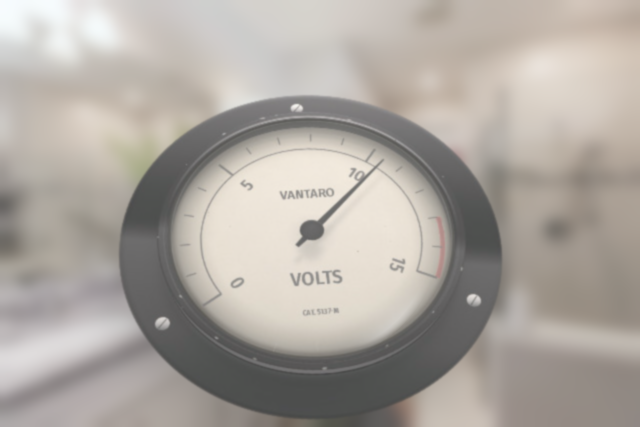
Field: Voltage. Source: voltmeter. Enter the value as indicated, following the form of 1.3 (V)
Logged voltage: 10.5 (V)
